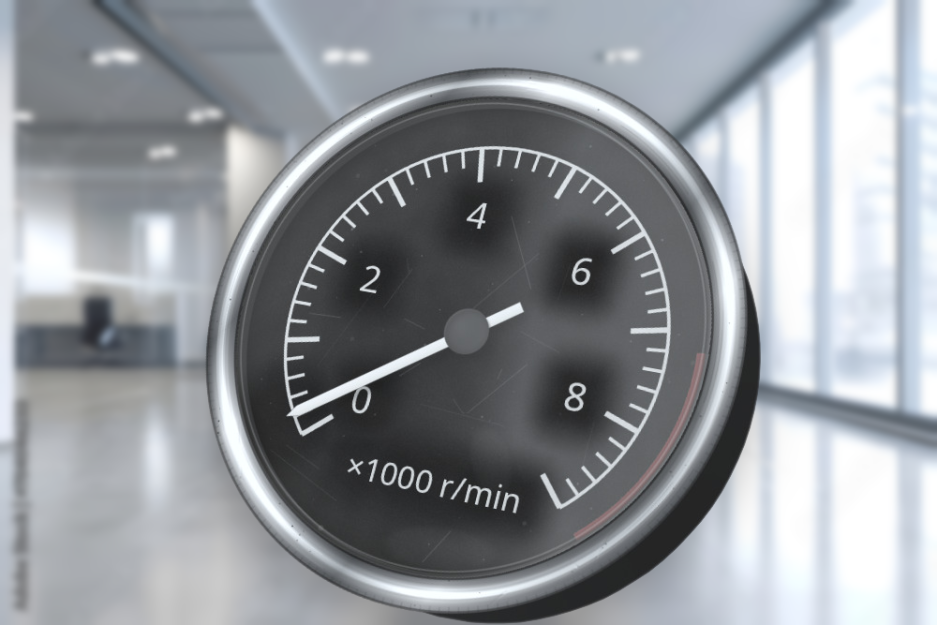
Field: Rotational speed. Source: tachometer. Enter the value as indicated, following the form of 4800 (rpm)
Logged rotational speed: 200 (rpm)
